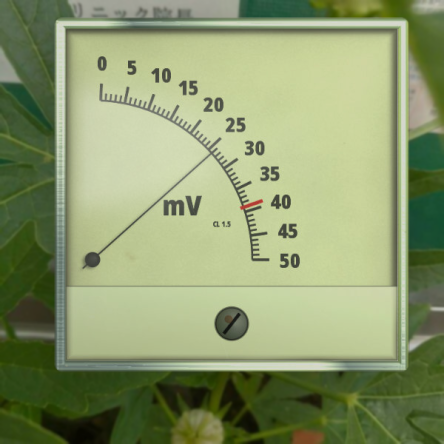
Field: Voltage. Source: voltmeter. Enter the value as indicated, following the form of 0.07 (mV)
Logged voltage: 26 (mV)
